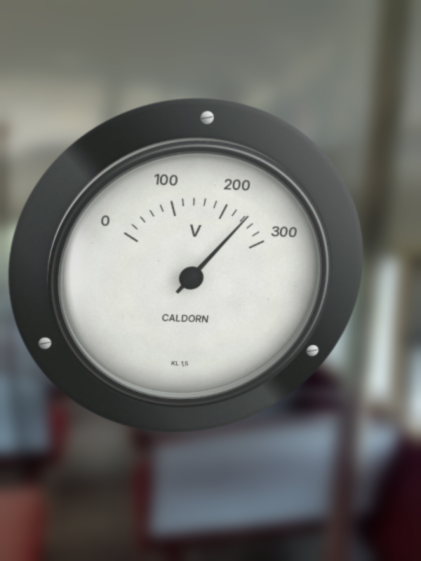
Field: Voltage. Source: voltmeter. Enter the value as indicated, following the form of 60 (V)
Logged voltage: 240 (V)
